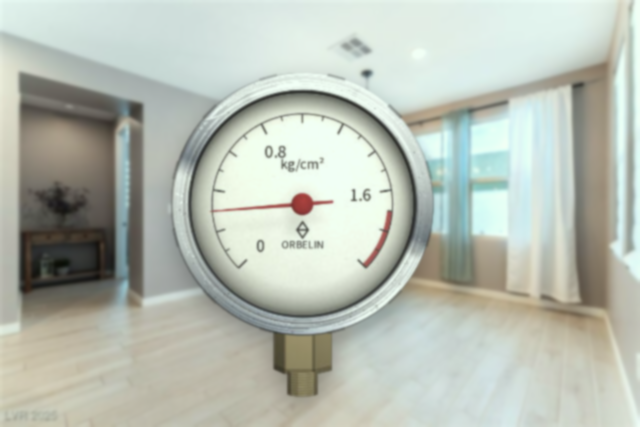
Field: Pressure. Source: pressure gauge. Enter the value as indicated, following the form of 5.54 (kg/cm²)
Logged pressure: 0.3 (kg/cm²)
